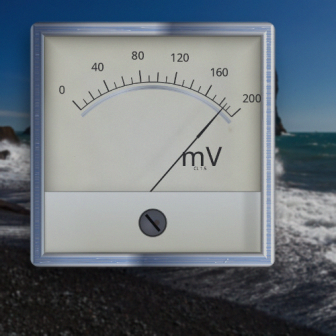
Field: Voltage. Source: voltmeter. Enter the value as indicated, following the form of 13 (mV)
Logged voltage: 185 (mV)
